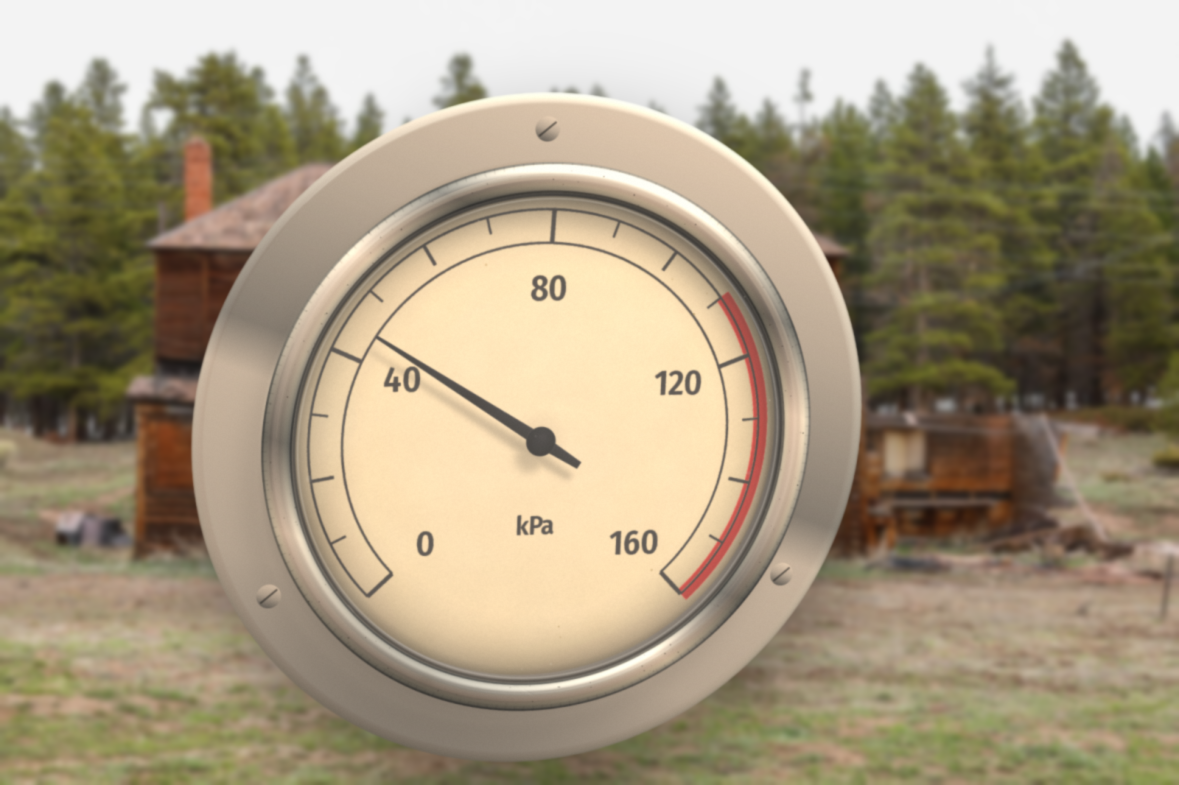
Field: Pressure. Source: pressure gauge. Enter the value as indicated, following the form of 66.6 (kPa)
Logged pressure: 45 (kPa)
